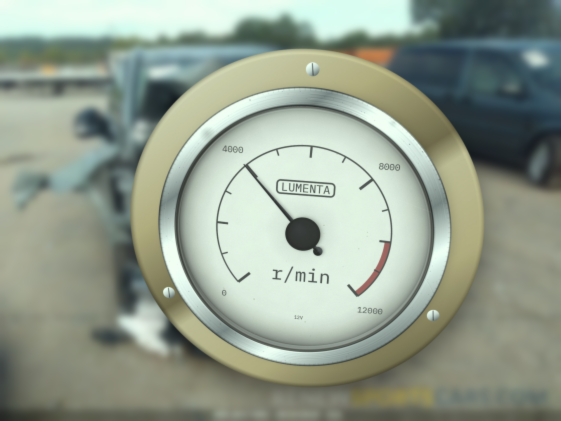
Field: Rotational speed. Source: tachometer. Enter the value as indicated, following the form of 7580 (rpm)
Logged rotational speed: 4000 (rpm)
